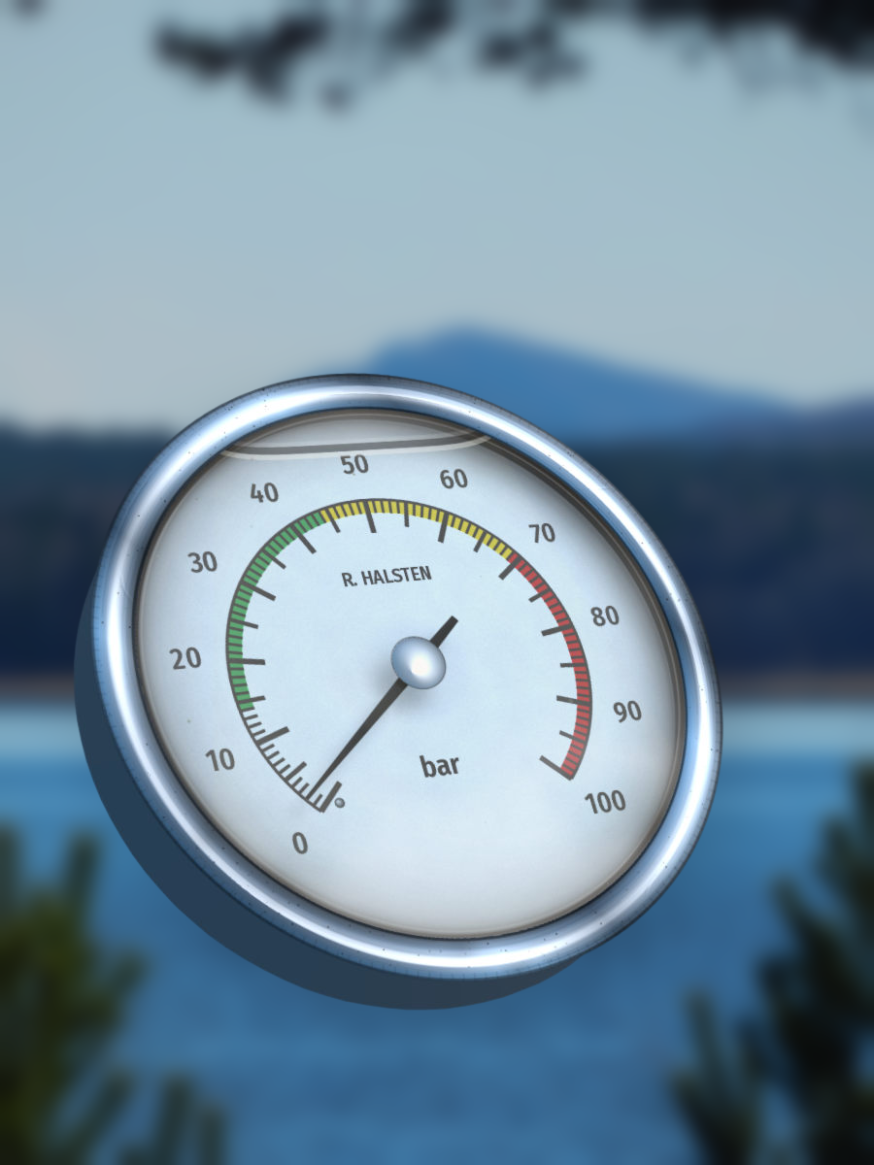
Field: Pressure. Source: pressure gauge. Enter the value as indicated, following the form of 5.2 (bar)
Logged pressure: 2 (bar)
